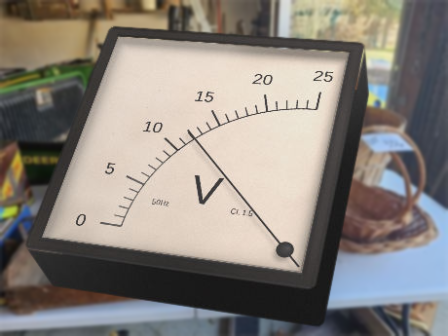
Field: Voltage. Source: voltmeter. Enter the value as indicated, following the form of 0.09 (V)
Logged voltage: 12 (V)
